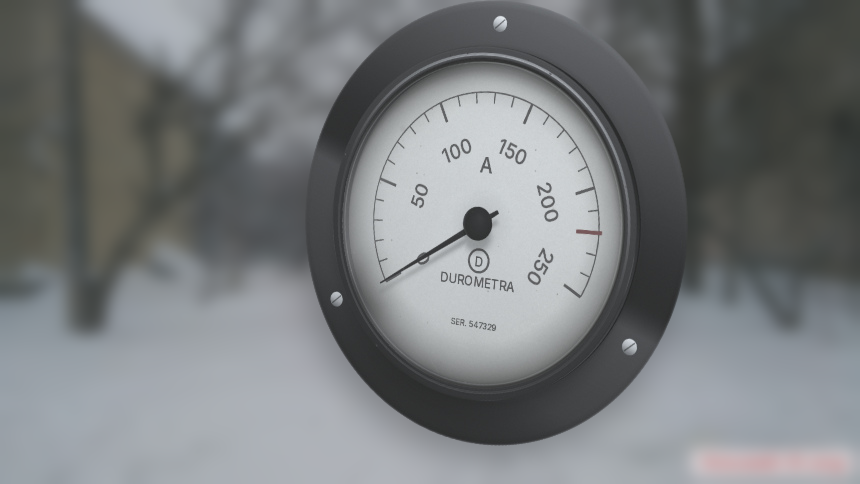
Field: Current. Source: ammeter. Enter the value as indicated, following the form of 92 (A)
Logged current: 0 (A)
